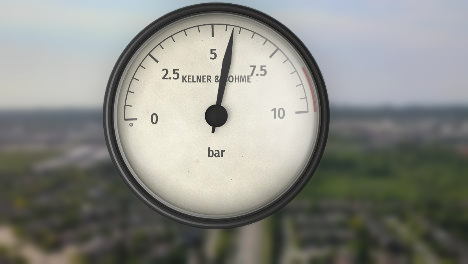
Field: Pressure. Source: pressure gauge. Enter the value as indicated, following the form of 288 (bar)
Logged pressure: 5.75 (bar)
